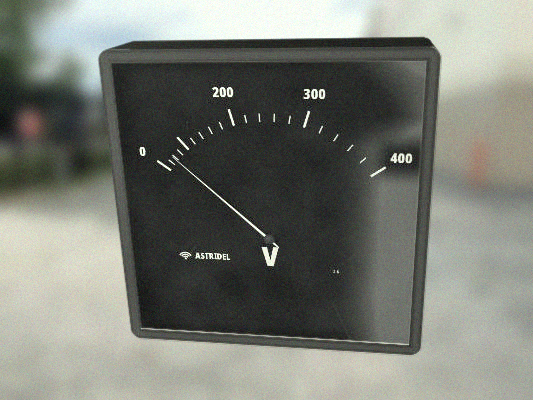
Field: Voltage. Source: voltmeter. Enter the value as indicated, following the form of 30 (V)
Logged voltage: 60 (V)
